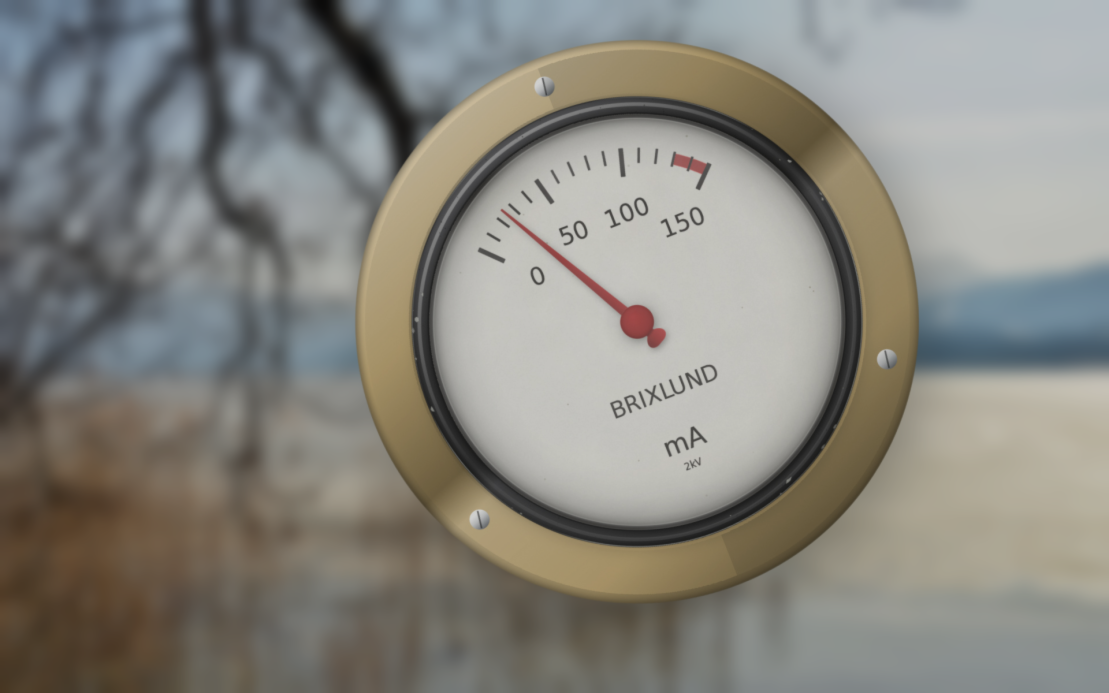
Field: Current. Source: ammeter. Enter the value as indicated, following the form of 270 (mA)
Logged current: 25 (mA)
